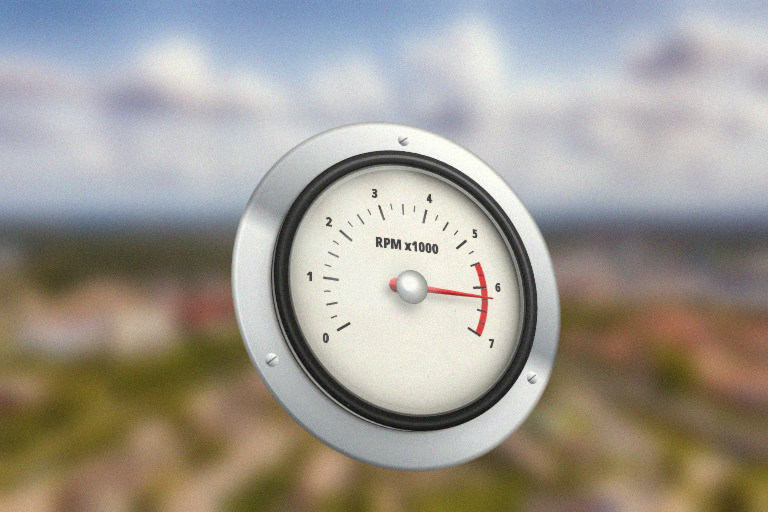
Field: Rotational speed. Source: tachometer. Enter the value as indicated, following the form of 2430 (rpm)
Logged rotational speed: 6250 (rpm)
